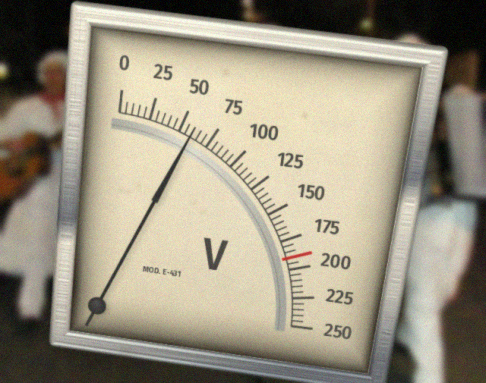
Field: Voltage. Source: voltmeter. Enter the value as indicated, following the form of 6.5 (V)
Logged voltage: 60 (V)
